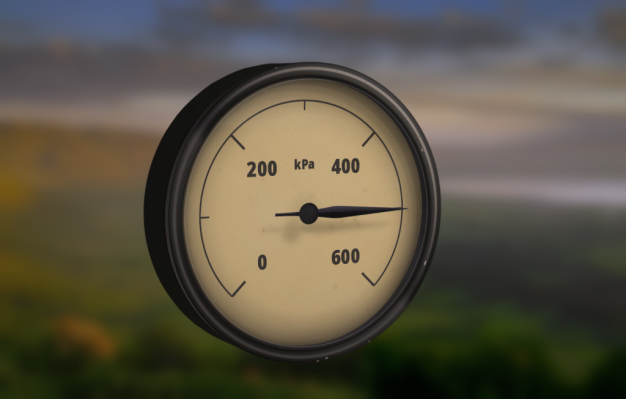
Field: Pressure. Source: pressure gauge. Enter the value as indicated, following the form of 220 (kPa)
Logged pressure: 500 (kPa)
